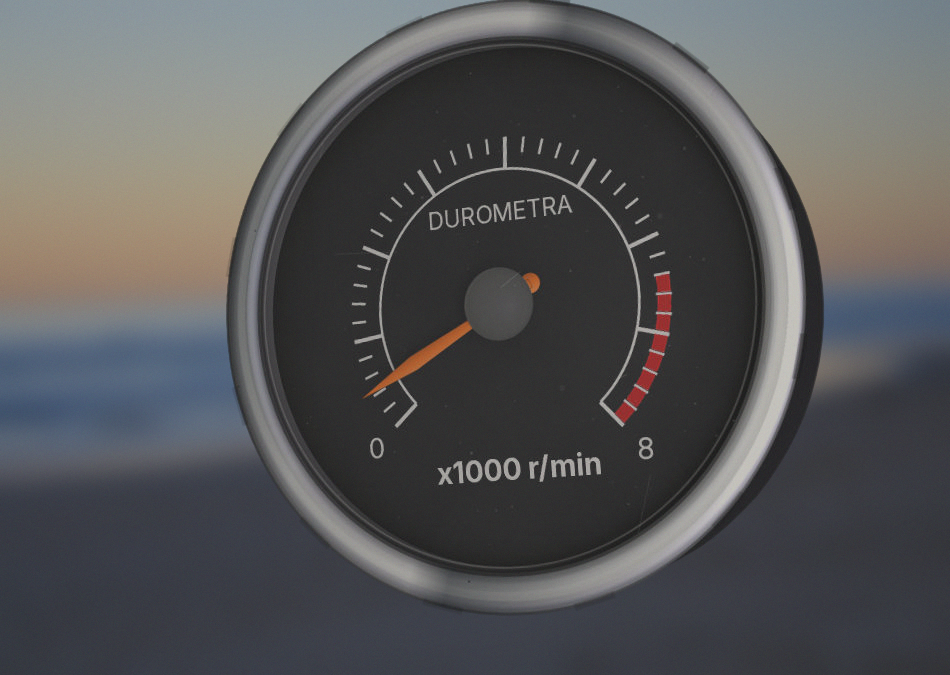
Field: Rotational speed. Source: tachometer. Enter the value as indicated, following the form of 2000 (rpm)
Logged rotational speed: 400 (rpm)
